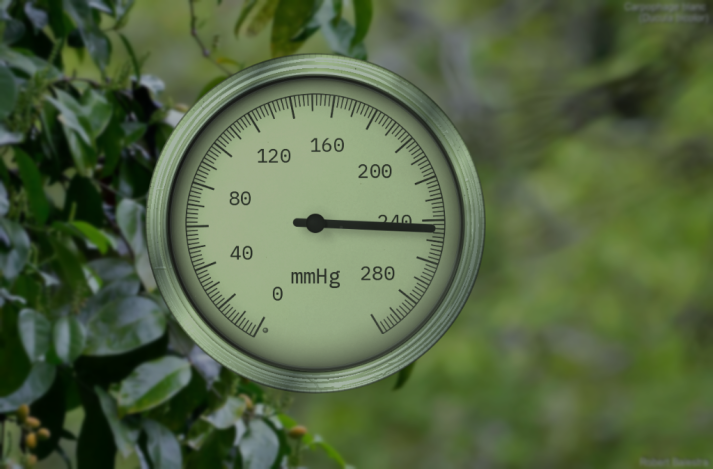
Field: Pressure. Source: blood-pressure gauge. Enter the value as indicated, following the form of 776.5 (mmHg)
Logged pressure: 244 (mmHg)
